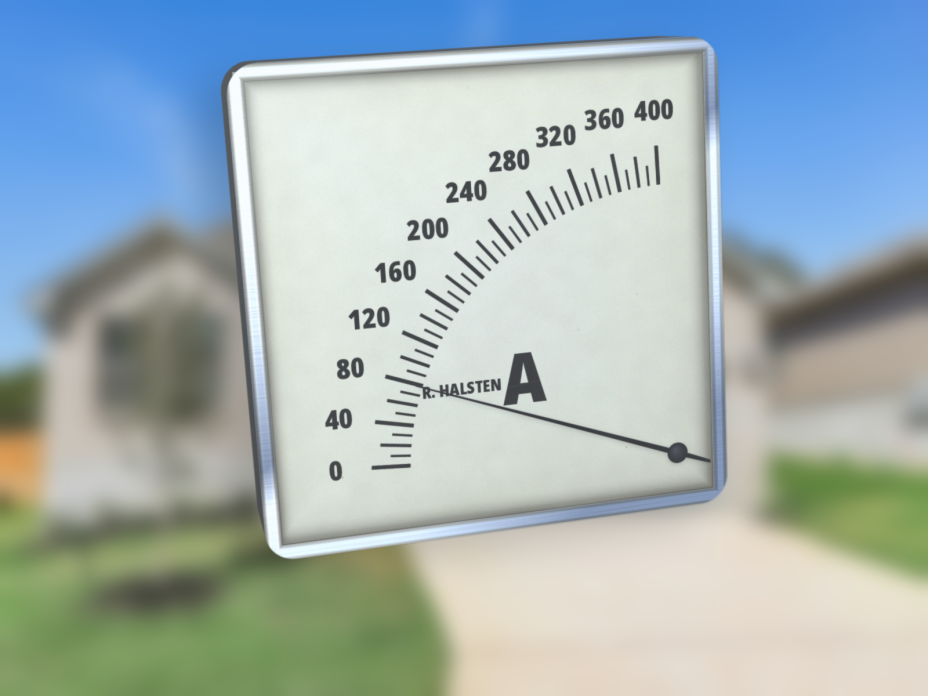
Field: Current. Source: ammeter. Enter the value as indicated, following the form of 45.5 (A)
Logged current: 80 (A)
